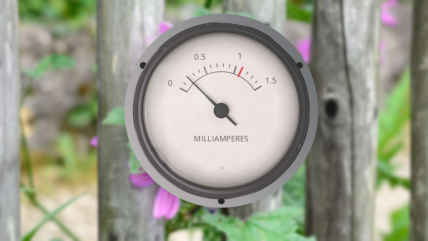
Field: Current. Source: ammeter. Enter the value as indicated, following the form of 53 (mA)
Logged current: 0.2 (mA)
